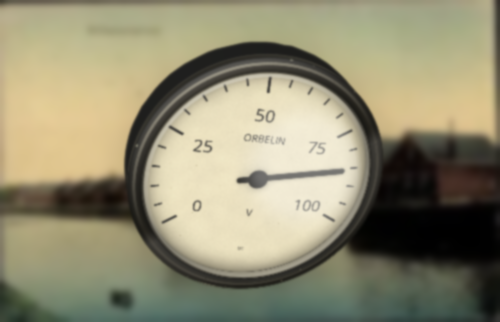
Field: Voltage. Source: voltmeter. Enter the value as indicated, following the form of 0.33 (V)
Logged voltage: 85 (V)
